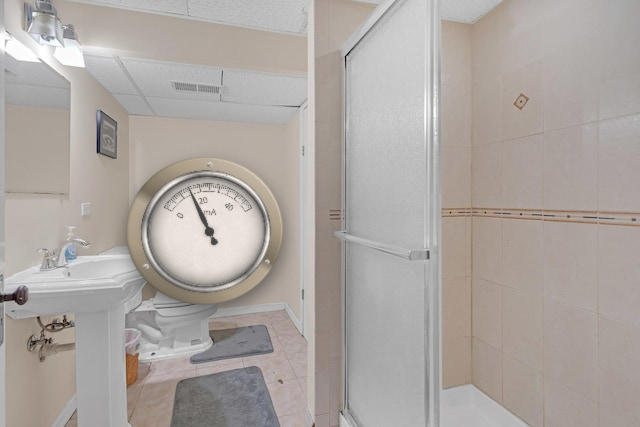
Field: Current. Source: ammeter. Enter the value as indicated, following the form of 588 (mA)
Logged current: 15 (mA)
